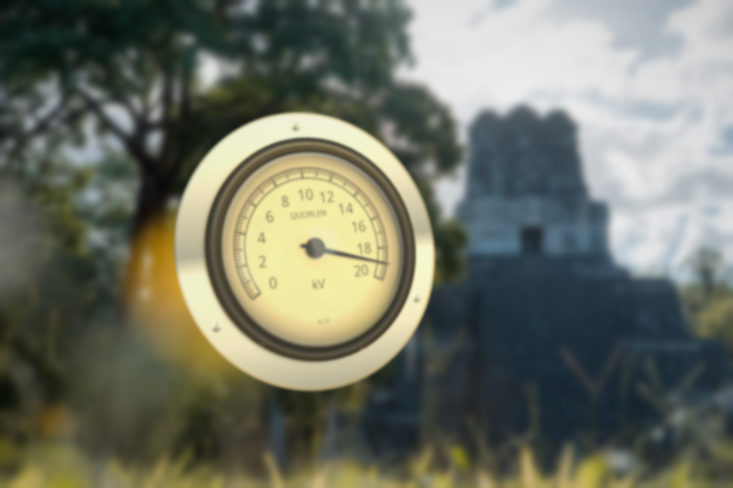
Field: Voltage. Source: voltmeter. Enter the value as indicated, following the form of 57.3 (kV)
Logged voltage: 19 (kV)
